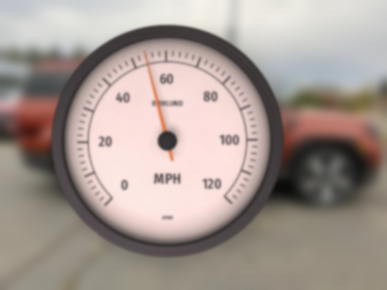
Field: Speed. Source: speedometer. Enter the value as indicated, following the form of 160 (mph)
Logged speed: 54 (mph)
